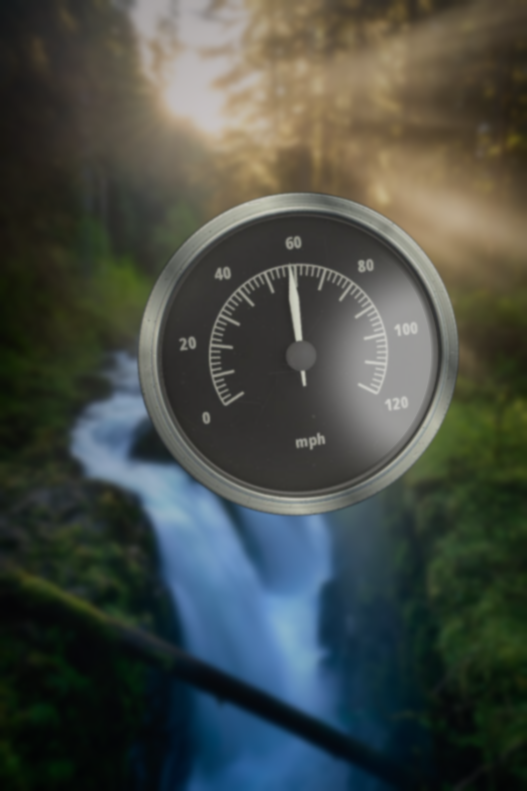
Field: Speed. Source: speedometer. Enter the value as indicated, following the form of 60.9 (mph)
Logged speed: 58 (mph)
